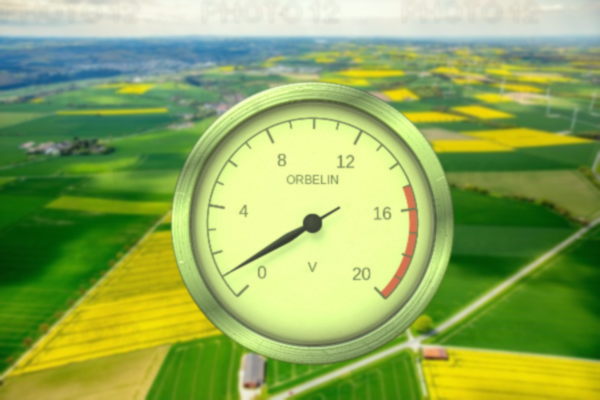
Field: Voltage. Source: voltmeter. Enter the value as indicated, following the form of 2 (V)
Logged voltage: 1 (V)
